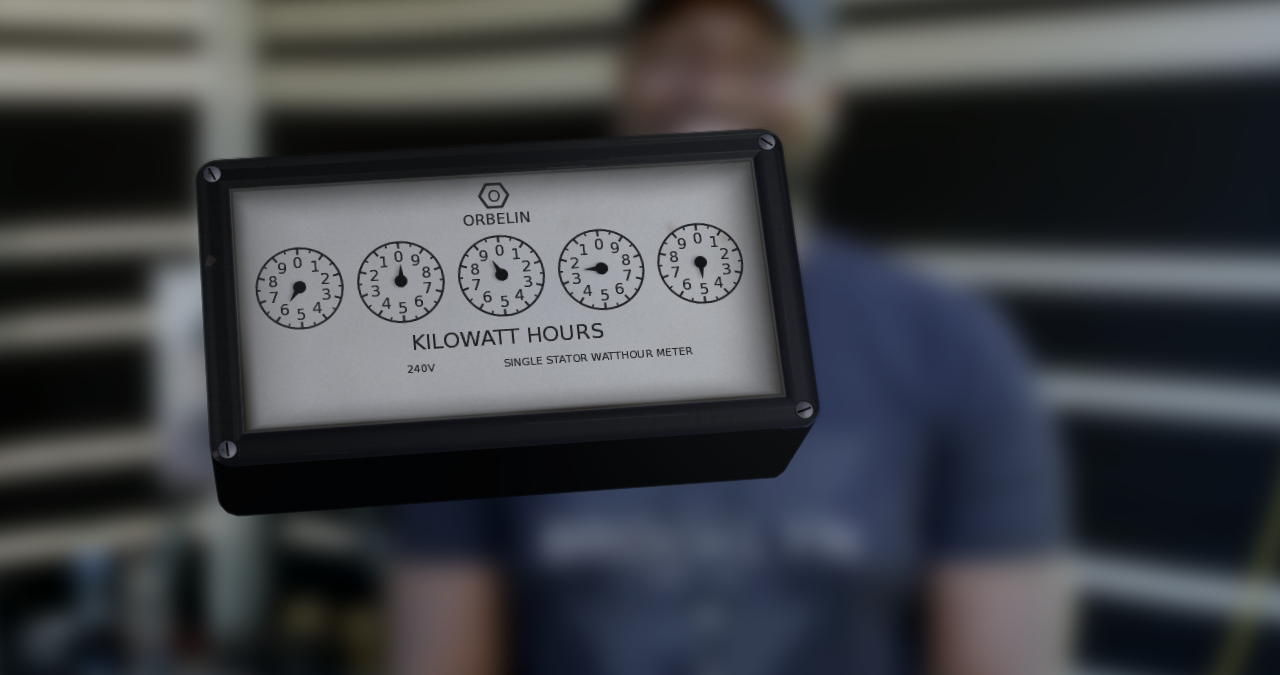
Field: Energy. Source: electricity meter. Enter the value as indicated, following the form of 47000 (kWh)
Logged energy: 59925 (kWh)
